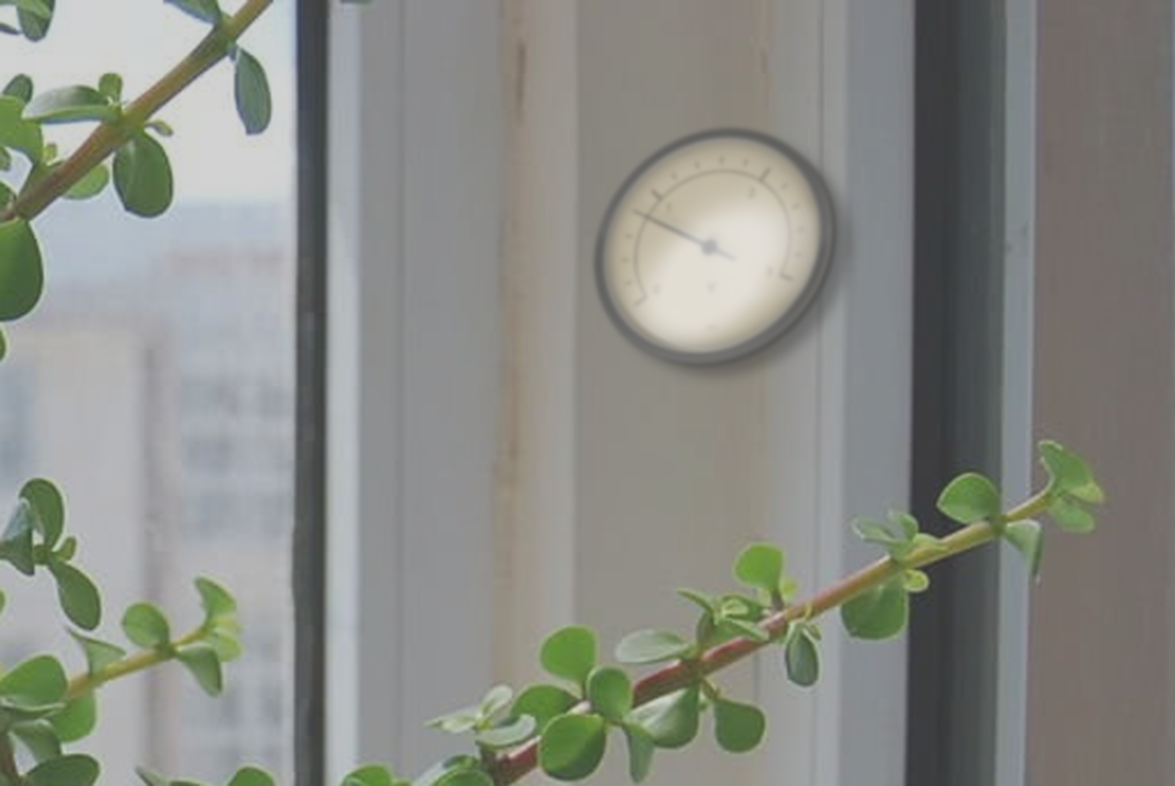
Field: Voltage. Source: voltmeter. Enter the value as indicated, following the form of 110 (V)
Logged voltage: 0.8 (V)
